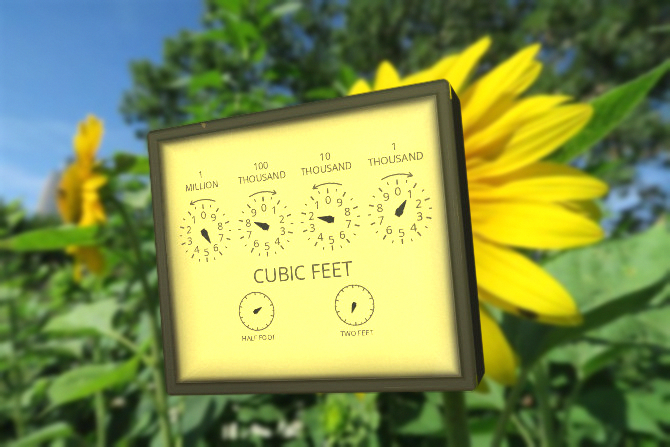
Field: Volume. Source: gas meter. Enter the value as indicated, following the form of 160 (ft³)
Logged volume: 582100 (ft³)
